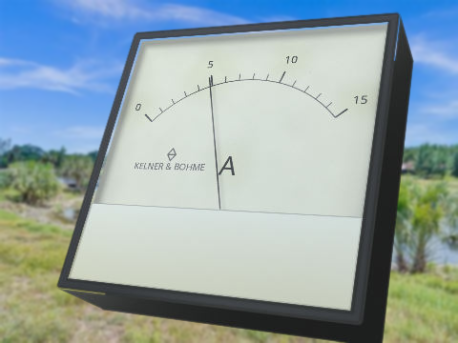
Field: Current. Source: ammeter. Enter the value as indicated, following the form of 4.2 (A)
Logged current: 5 (A)
